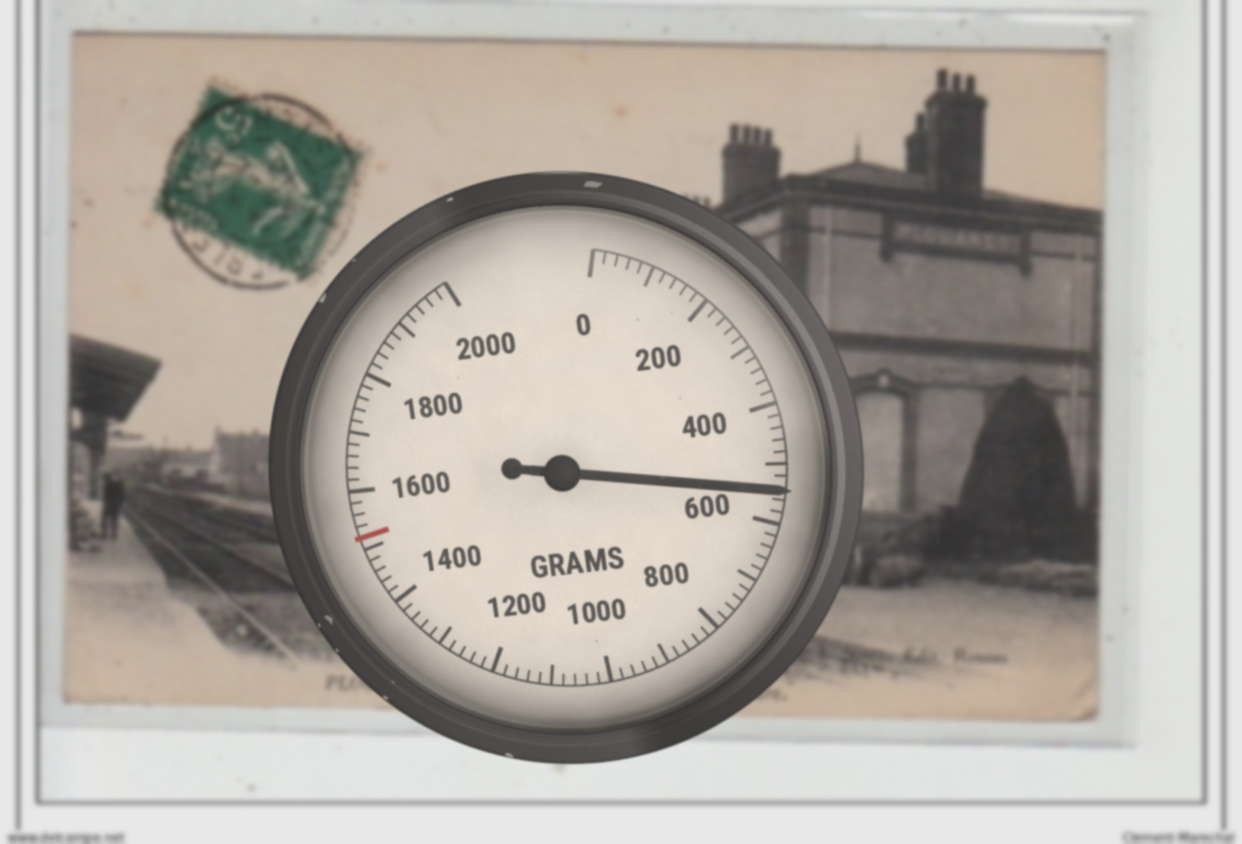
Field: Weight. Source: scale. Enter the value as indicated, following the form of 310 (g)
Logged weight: 540 (g)
